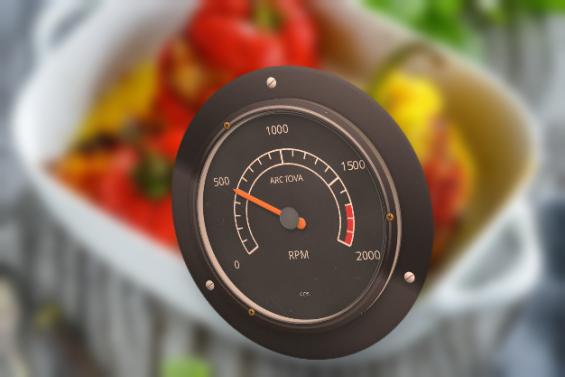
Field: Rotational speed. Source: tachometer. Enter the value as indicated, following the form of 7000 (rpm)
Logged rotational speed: 500 (rpm)
